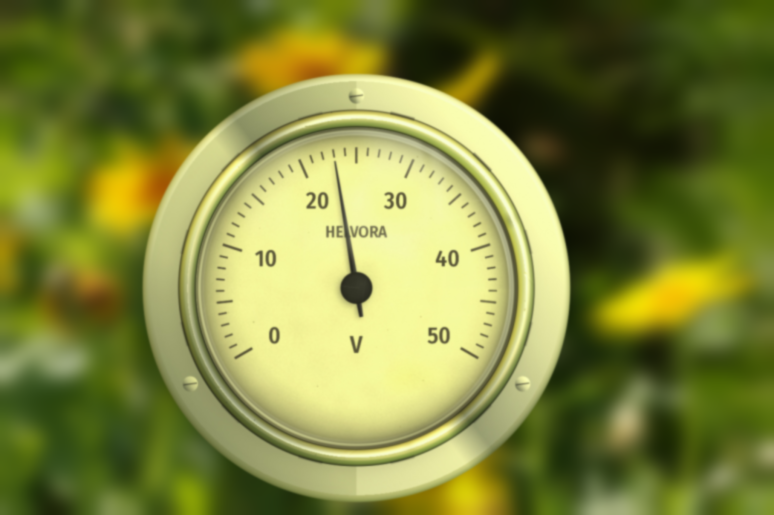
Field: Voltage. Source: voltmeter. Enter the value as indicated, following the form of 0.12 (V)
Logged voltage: 23 (V)
